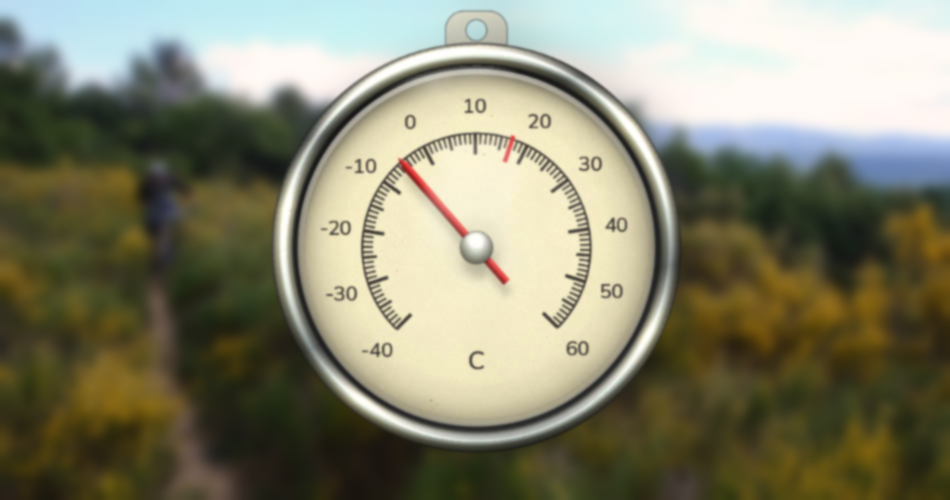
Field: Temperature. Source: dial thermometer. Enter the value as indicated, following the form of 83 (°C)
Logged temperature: -5 (°C)
